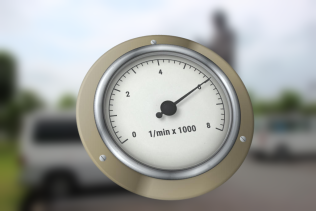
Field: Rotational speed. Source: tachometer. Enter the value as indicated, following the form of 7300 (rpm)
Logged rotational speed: 6000 (rpm)
